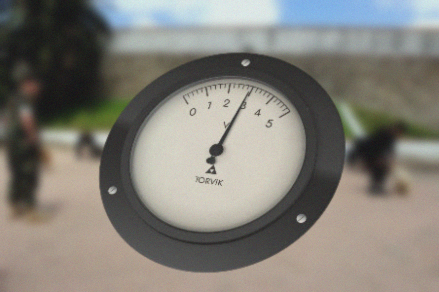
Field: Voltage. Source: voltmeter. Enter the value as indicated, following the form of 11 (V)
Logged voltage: 3 (V)
